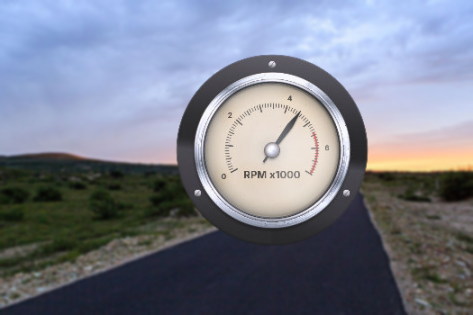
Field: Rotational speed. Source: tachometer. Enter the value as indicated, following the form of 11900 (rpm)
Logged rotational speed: 4500 (rpm)
